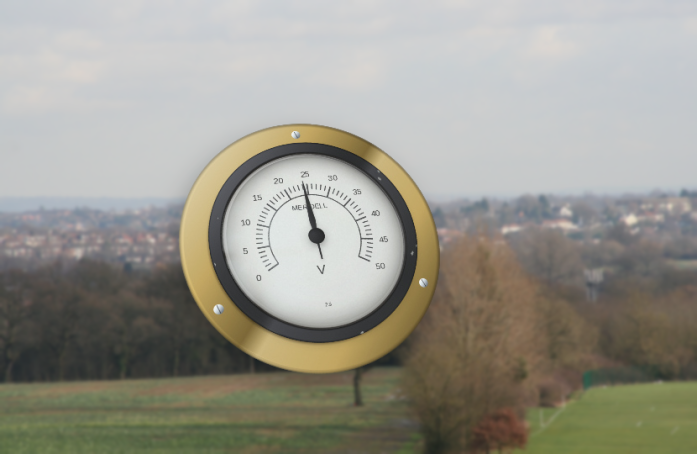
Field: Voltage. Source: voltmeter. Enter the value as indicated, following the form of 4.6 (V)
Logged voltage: 24 (V)
